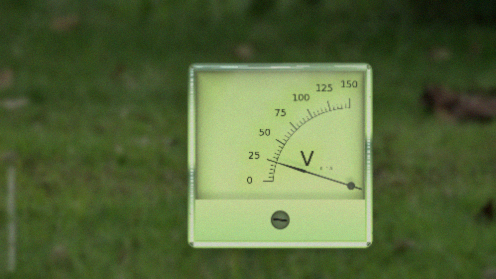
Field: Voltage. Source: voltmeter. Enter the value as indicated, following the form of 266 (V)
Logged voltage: 25 (V)
